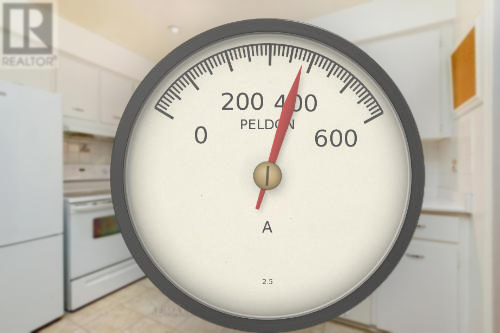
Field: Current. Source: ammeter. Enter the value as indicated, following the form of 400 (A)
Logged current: 380 (A)
